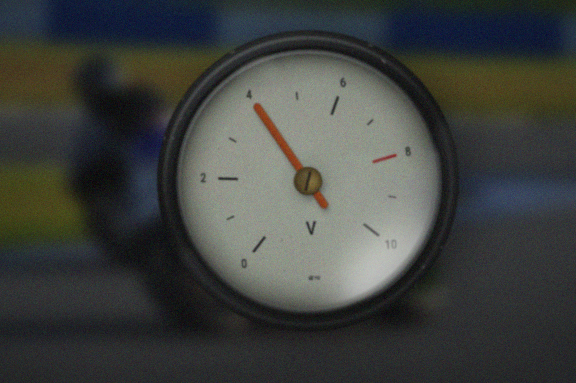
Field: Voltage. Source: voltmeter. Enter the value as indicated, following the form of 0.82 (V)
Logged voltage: 4 (V)
